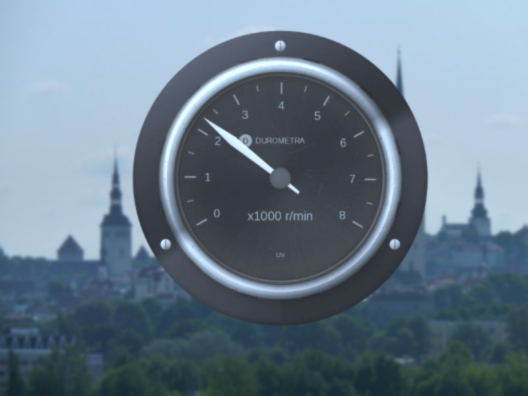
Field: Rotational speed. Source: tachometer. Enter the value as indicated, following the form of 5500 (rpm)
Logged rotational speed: 2250 (rpm)
